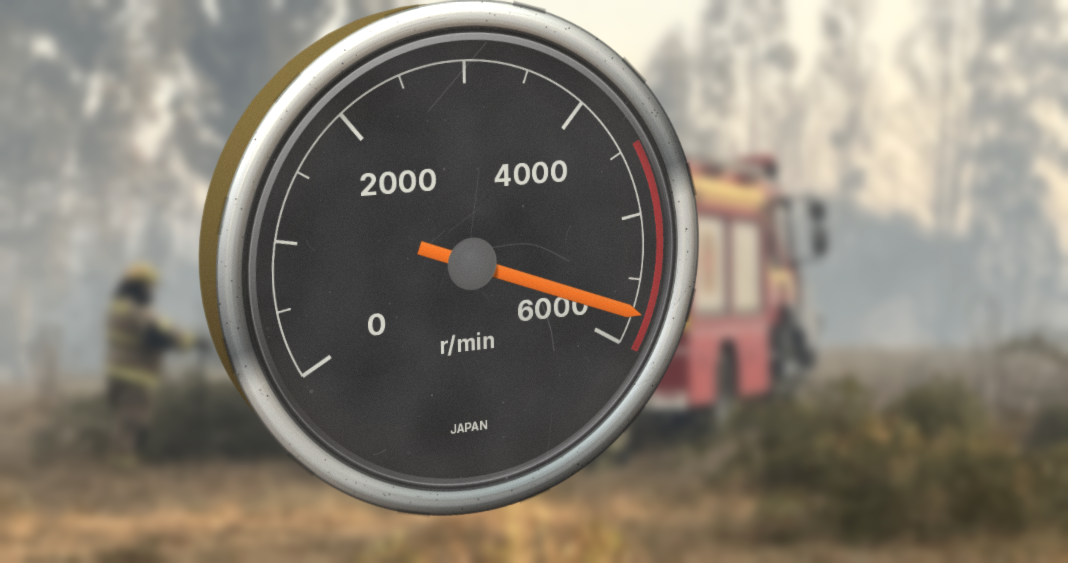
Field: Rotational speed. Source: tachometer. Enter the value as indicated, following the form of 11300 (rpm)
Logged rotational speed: 5750 (rpm)
